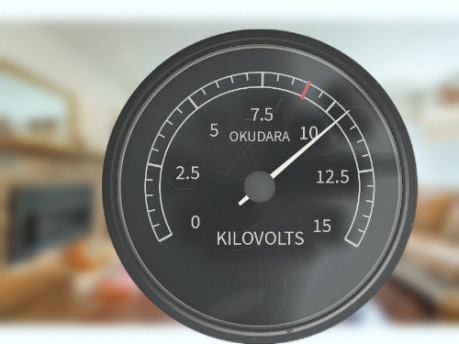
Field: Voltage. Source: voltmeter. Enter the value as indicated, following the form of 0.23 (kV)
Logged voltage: 10.5 (kV)
